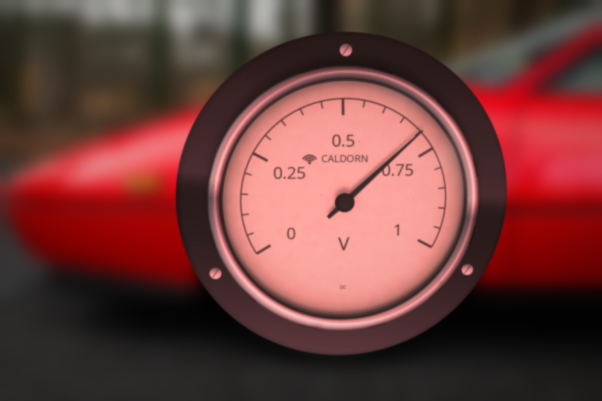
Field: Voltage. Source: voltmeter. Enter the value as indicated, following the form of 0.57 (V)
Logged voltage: 0.7 (V)
